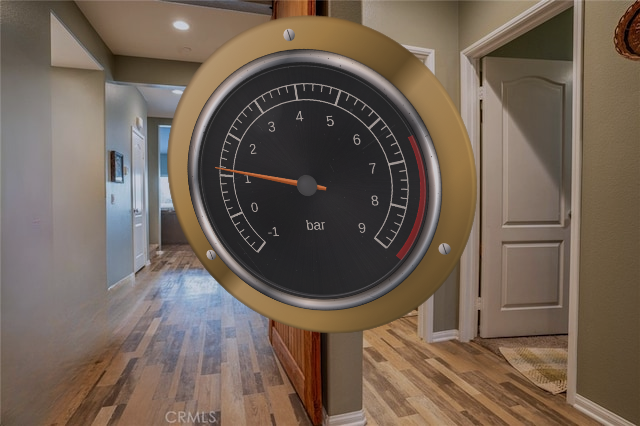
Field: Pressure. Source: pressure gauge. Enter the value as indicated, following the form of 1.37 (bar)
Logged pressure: 1.2 (bar)
